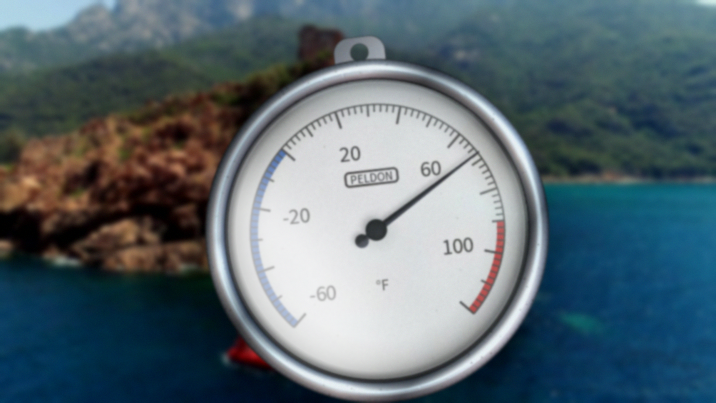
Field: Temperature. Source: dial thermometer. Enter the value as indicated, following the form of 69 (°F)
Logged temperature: 68 (°F)
